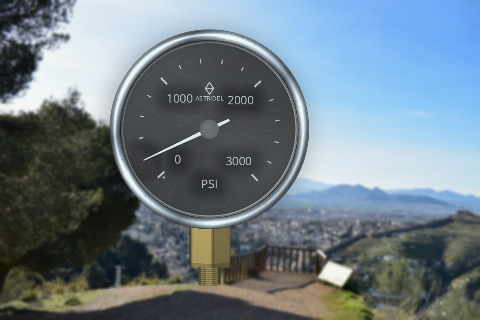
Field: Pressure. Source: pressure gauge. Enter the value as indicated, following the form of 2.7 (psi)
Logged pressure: 200 (psi)
